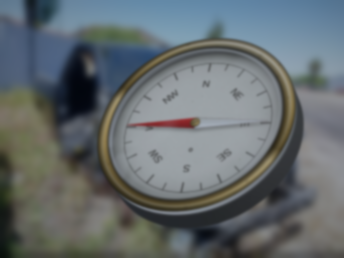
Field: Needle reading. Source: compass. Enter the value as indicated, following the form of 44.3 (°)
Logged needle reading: 270 (°)
